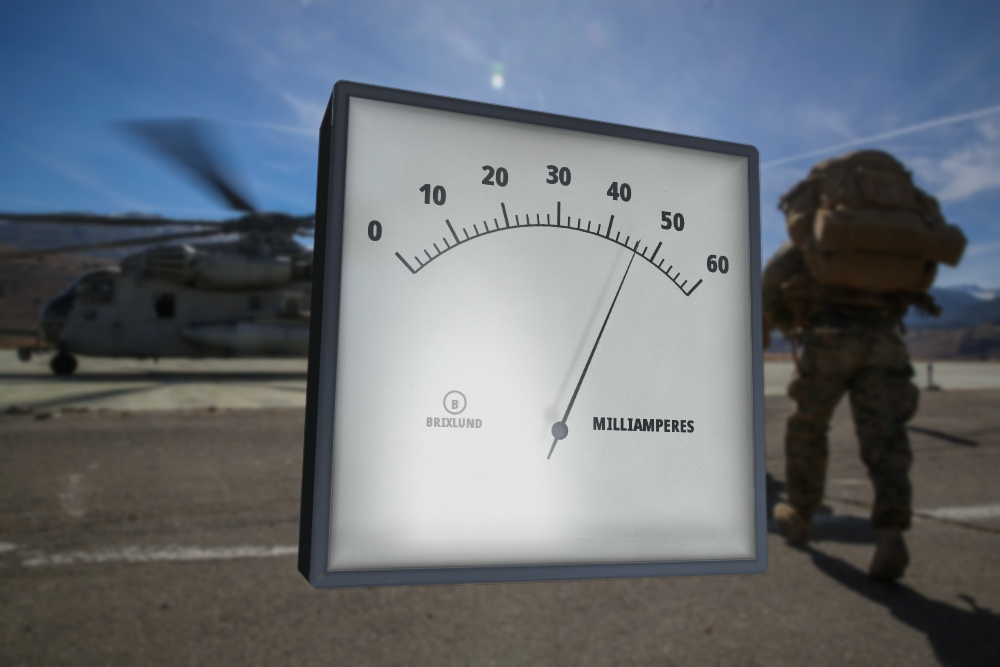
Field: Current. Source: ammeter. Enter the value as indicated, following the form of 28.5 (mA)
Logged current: 46 (mA)
